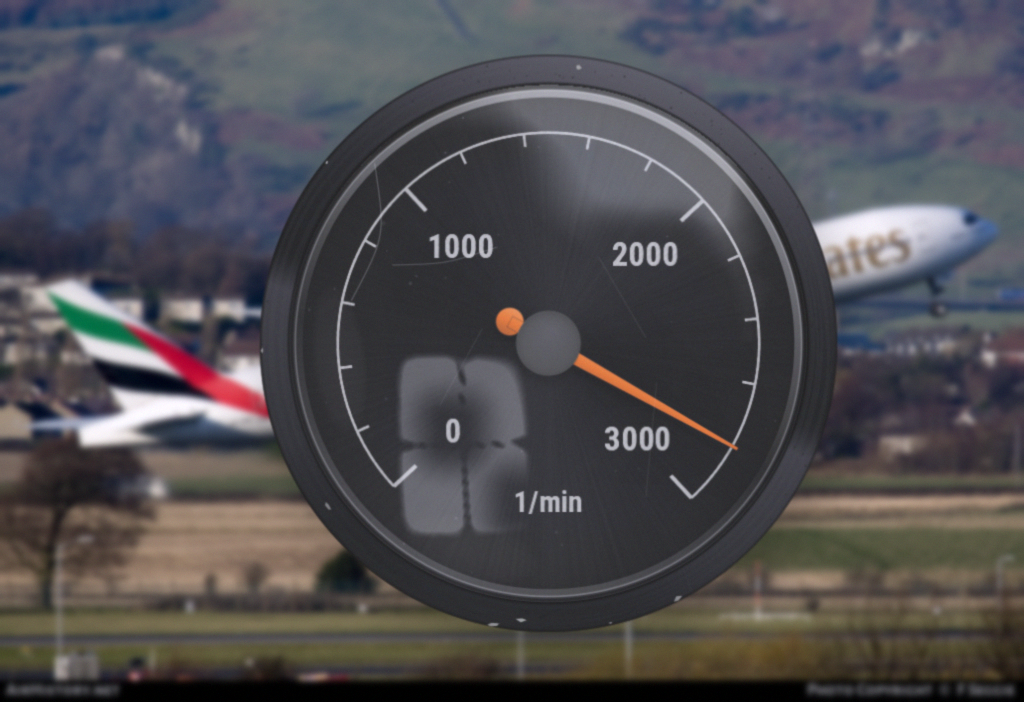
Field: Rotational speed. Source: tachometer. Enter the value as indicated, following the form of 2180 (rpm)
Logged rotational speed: 2800 (rpm)
